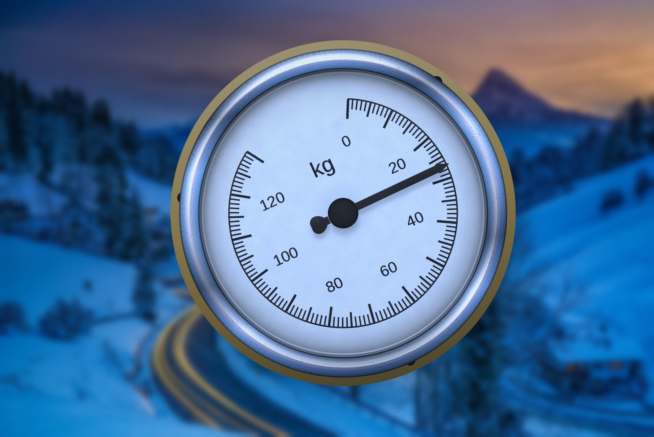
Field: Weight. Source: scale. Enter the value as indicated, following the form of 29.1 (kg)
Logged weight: 27 (kg)
